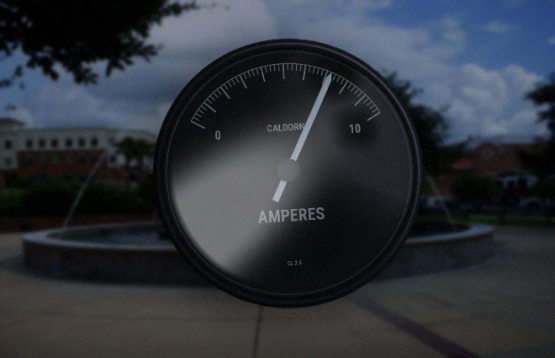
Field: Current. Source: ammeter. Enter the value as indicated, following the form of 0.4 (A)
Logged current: 7.2 (A)
